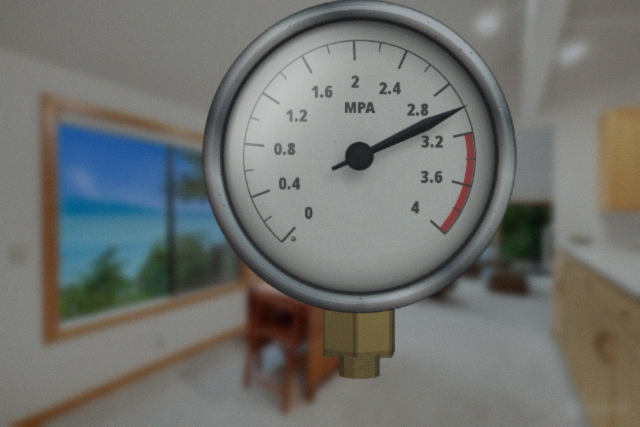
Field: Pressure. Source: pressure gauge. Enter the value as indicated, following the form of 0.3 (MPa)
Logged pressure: 3 (MPa)
